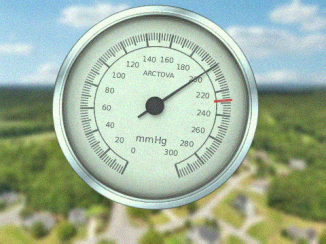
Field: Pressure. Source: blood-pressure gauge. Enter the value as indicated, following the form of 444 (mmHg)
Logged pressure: 200 (mmHg)
